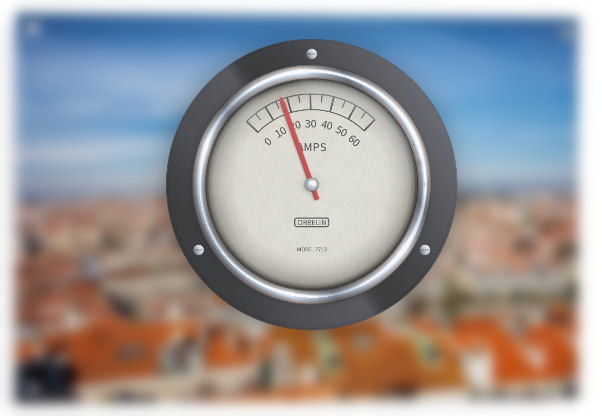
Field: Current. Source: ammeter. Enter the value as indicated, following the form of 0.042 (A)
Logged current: 17.5 (A)
